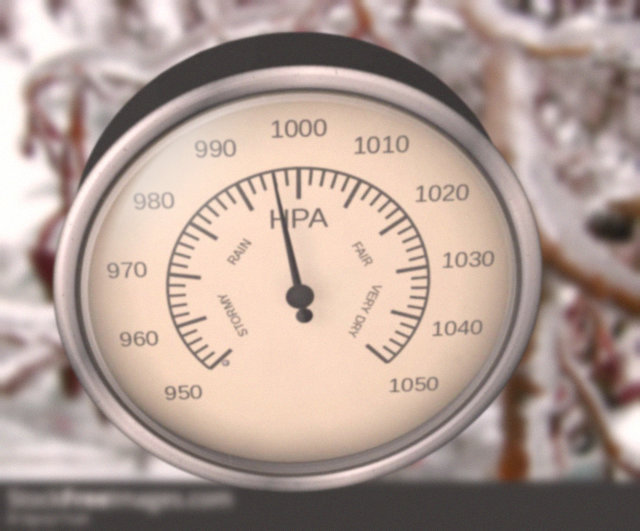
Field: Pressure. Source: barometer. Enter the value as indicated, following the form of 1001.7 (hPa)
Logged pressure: 996 (hPa)
